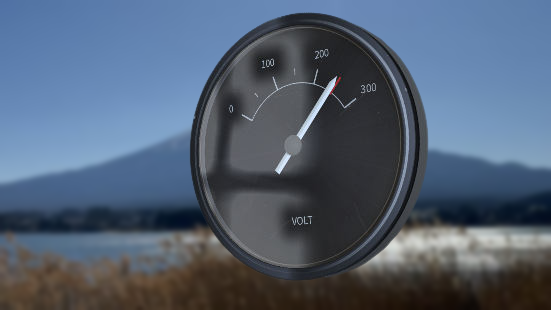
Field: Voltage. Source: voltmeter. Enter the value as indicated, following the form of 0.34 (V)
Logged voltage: 250 (V)
